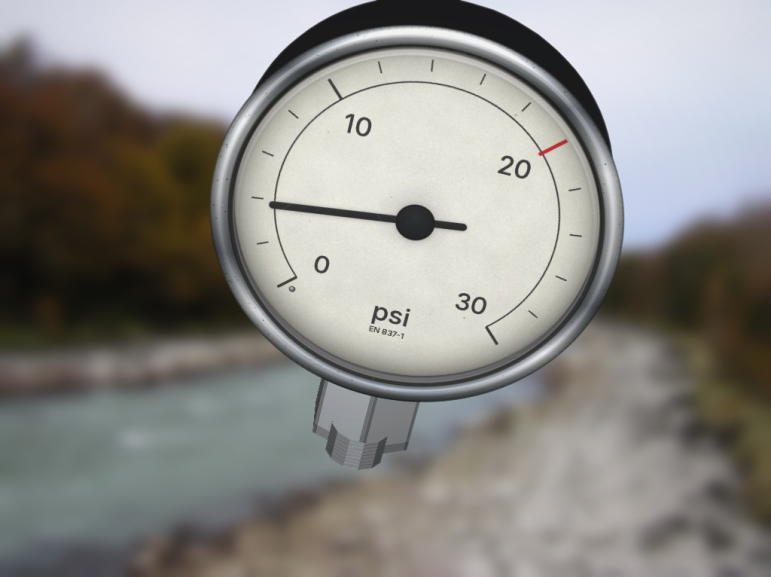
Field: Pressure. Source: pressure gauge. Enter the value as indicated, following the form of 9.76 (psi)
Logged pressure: 4 (psi)
